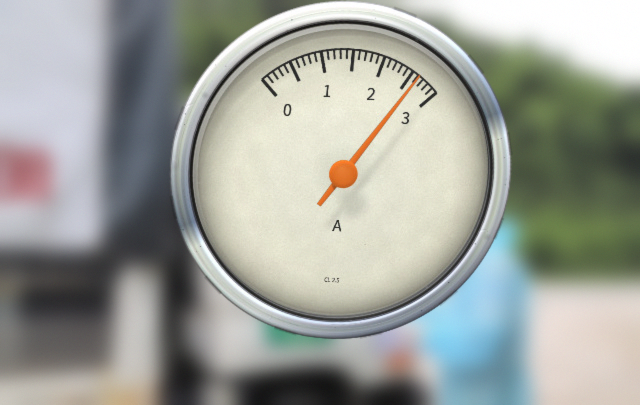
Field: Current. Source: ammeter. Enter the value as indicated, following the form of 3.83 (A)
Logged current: 2.6 (A)
